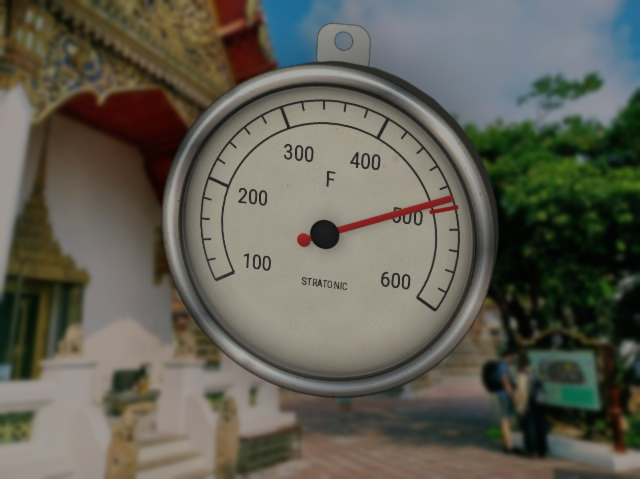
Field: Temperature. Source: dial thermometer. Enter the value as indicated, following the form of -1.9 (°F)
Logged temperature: 490 (°F)
